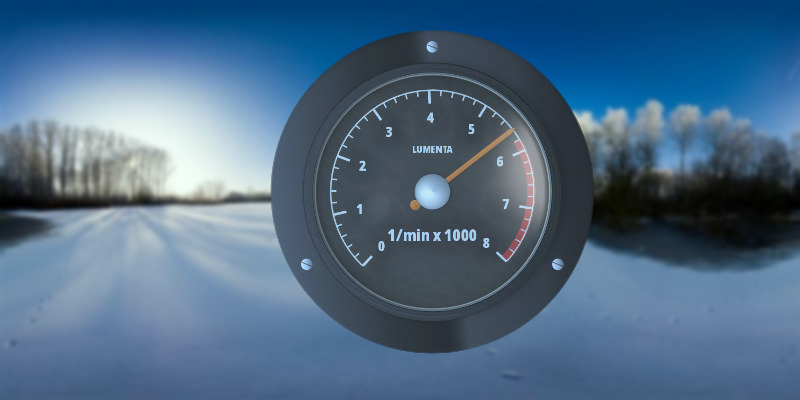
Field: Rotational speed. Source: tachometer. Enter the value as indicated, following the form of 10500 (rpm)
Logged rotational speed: 5600 (rpm)
